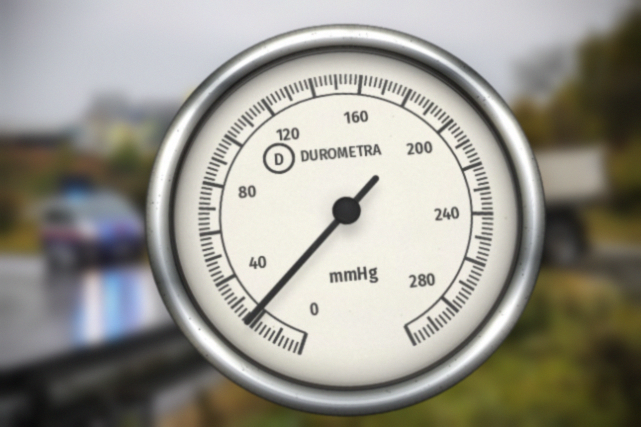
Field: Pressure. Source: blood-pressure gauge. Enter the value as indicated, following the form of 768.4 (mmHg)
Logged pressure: 22 (mmHg)
